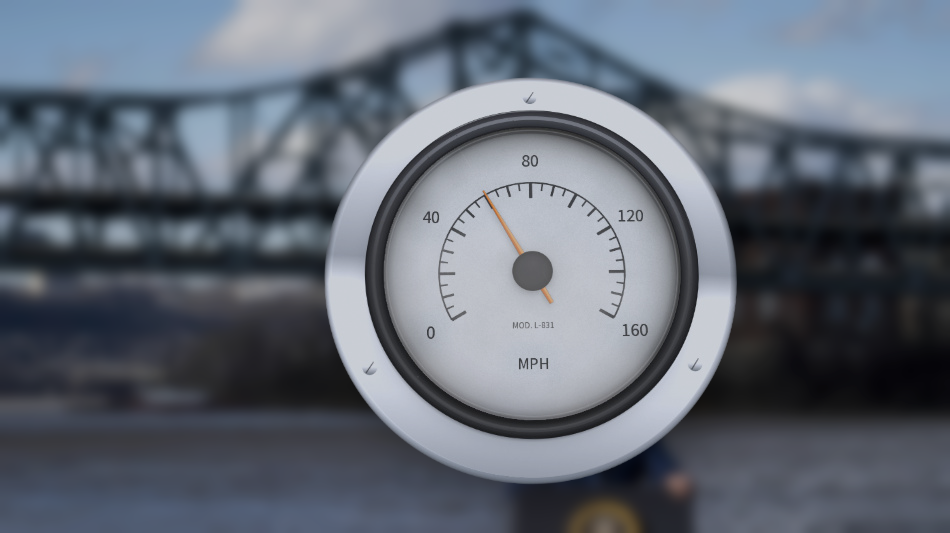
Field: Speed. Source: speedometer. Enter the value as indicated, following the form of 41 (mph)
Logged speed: 60 (mph)
